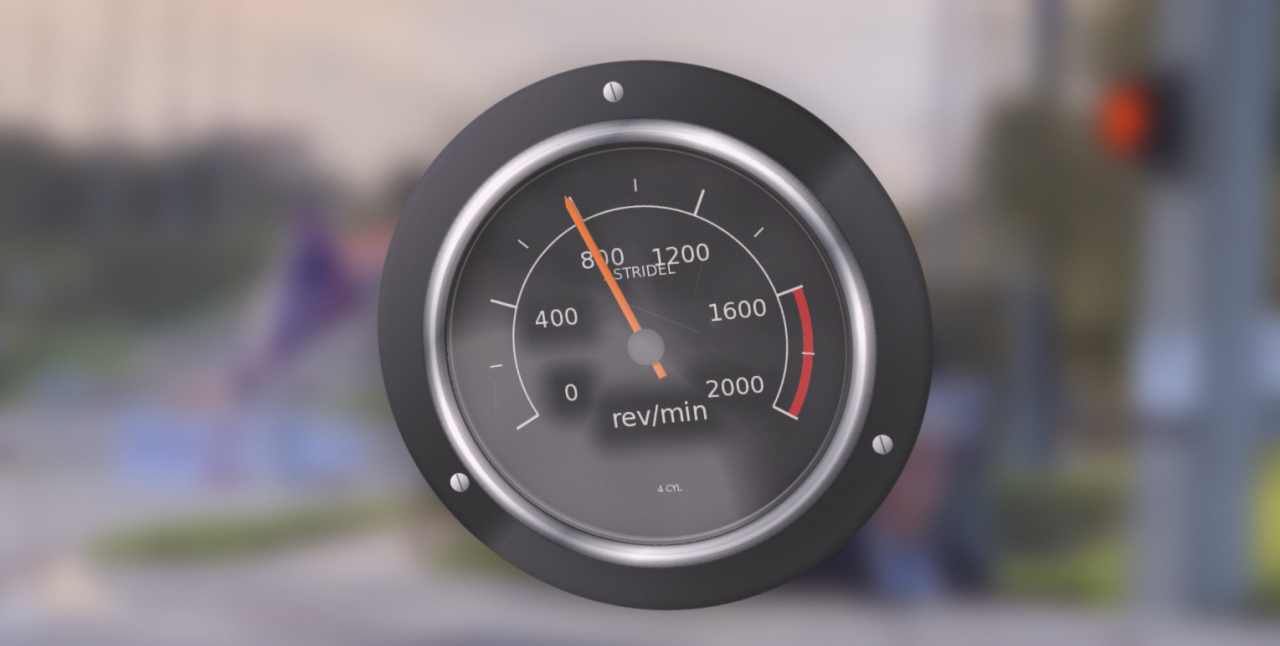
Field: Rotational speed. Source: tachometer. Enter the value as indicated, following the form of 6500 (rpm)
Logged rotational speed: 800 (rpm)
